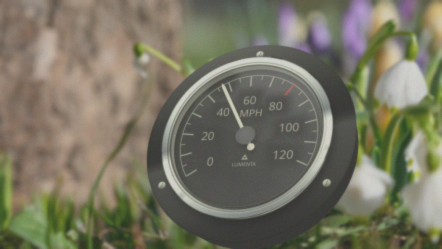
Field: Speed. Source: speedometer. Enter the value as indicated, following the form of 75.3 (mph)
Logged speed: 47.5 (mph)
